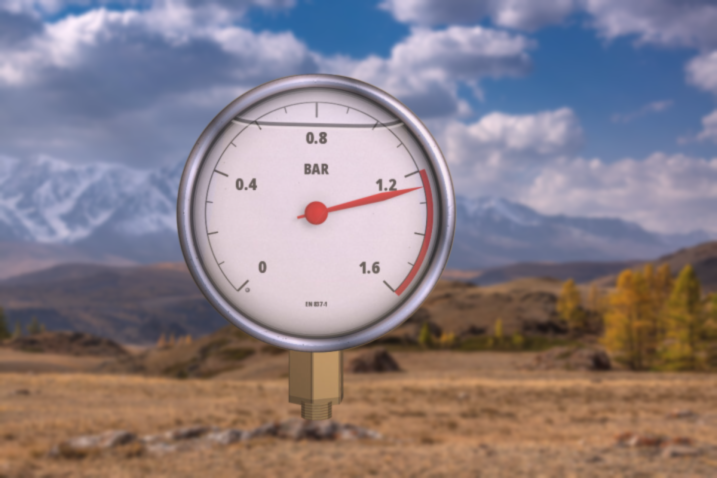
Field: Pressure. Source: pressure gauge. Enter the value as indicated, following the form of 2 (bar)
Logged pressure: 1.25 (bar)
